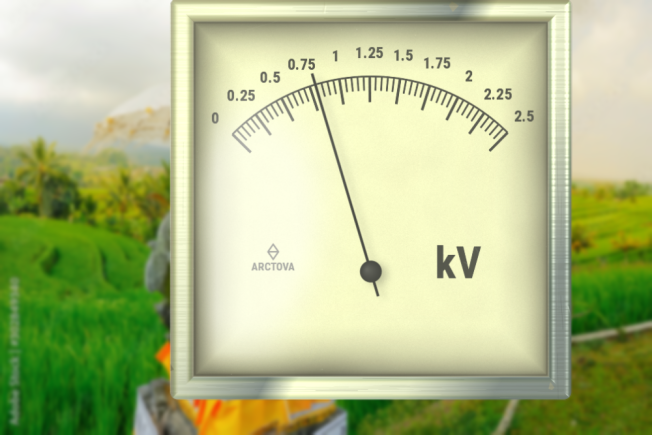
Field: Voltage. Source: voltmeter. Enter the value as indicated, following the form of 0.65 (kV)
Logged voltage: 0.8 (kV)
